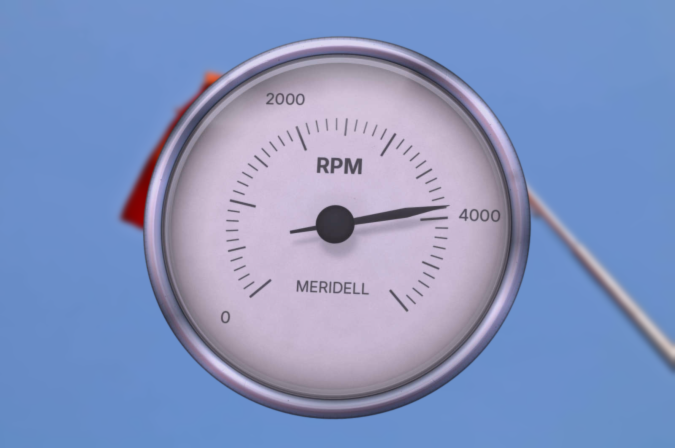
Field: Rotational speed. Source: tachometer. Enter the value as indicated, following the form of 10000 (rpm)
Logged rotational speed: 3900 (rpm)
